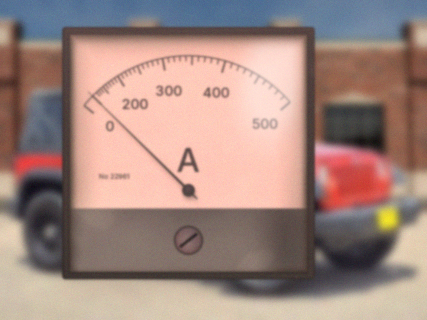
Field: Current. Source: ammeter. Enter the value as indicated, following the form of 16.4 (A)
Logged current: 100 (A)
